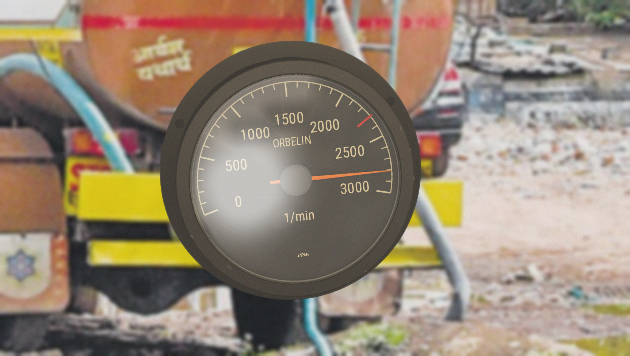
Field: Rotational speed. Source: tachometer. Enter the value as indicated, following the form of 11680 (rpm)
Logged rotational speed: 2800 (rpm)
